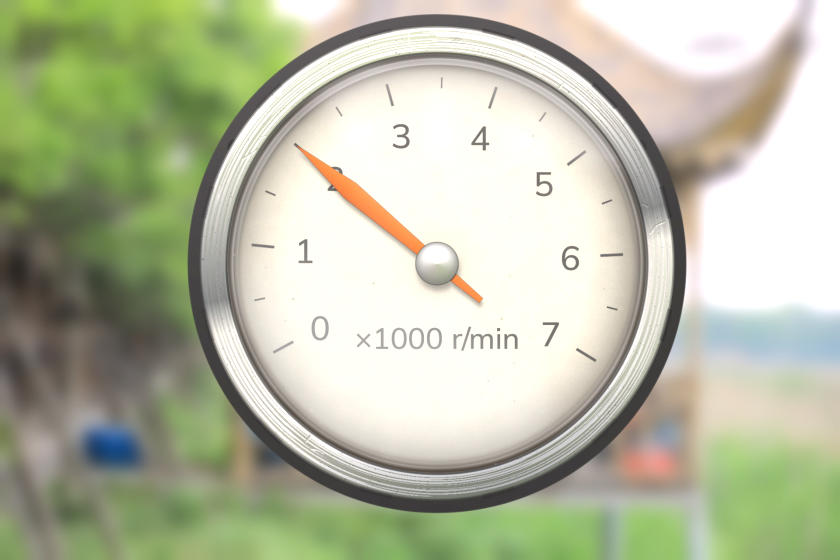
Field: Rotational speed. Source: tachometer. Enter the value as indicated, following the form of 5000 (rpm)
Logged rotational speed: 2000 (rpm)
